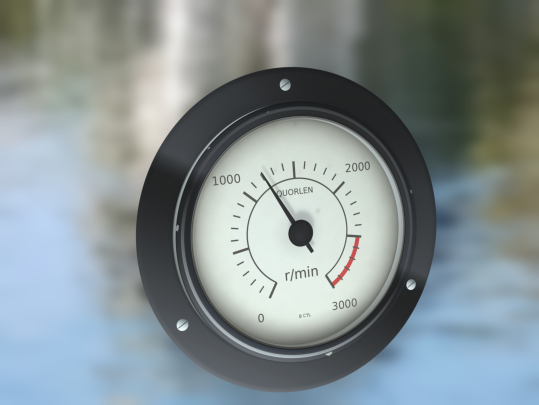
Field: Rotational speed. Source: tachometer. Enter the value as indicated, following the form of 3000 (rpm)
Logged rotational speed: 1200 (rpm)
